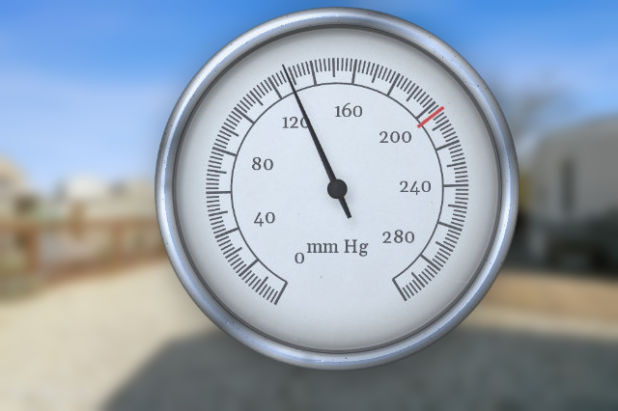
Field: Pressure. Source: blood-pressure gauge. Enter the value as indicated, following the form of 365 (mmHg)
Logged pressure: 128 (mmHg)
